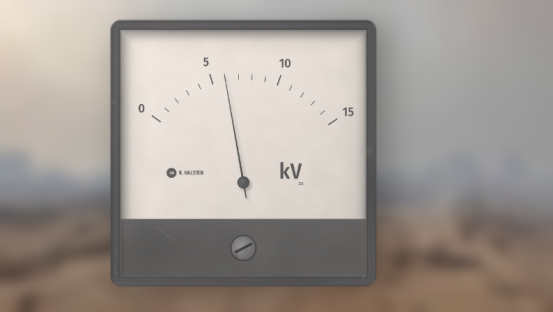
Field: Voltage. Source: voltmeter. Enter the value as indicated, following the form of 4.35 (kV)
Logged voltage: 6 (kV)
